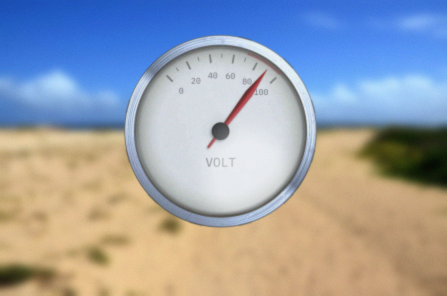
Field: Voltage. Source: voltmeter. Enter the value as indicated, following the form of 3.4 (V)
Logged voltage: 90 (V)
